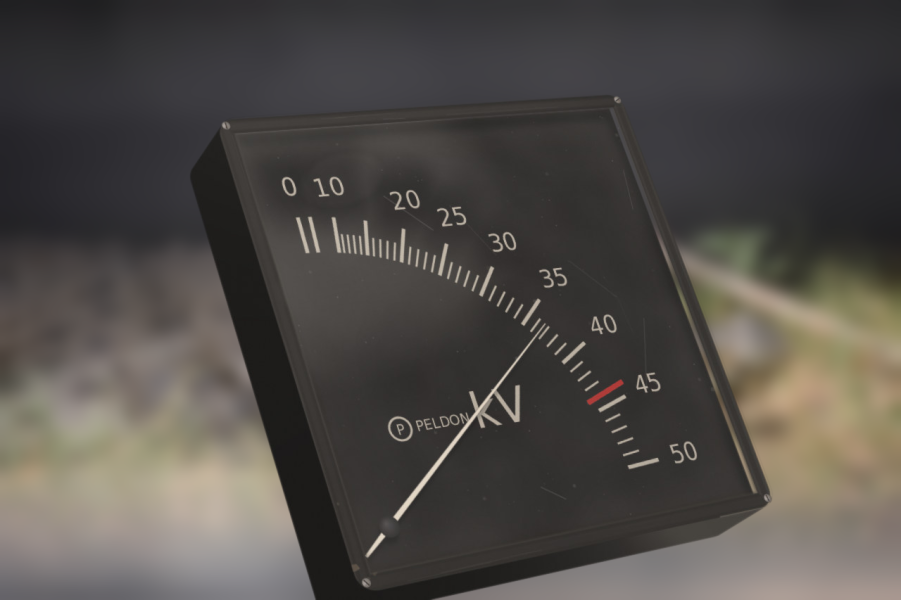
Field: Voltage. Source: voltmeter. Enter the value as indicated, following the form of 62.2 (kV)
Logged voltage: 36.5 (kV)
